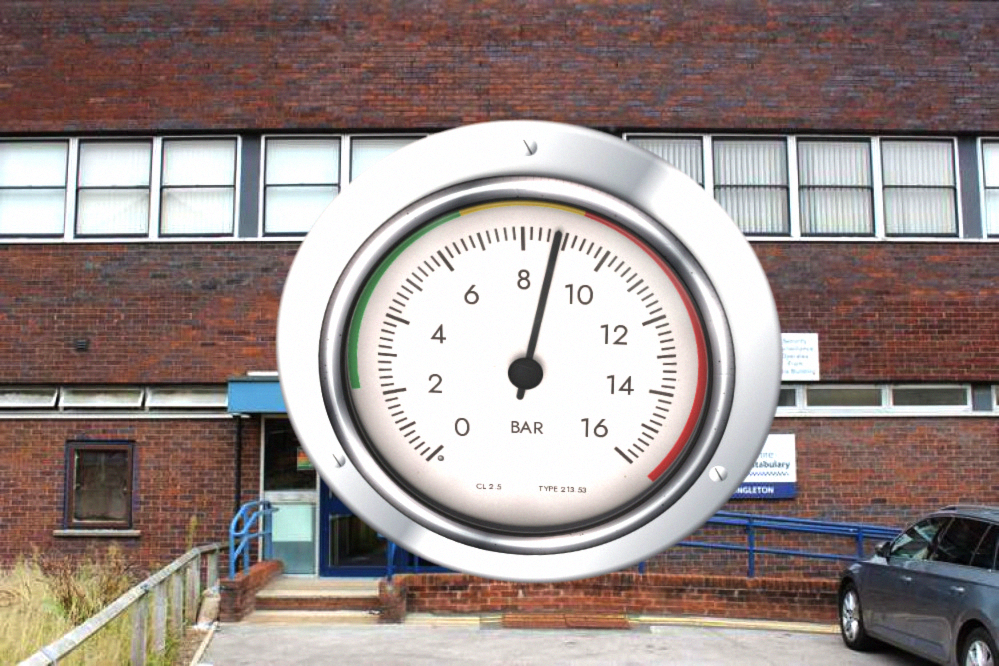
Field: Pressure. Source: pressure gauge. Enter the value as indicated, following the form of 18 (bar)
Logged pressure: 8.8 (bar)
